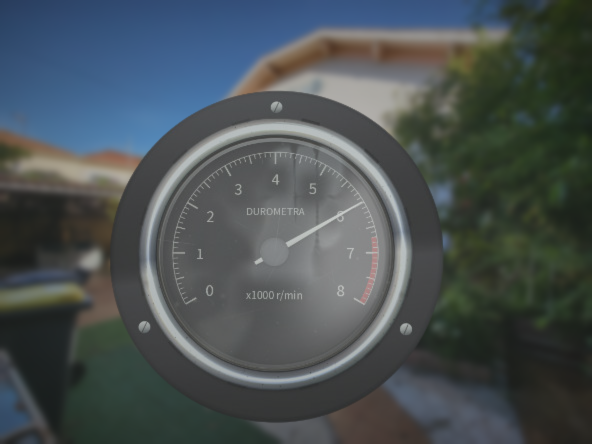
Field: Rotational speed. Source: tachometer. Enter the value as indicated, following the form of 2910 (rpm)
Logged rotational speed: 6000 (rpm)
